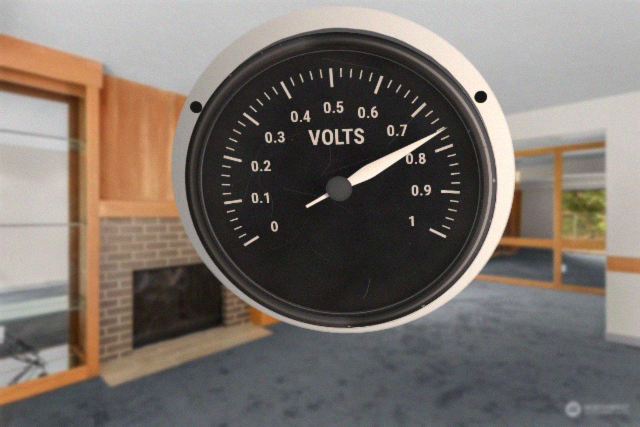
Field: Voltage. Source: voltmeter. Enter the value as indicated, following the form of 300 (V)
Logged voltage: 0.76 (V)
